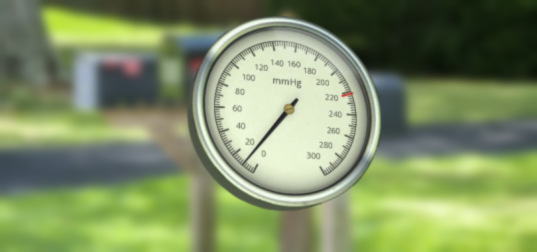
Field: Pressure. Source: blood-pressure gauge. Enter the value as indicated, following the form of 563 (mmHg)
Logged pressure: 10 (mmHg)
